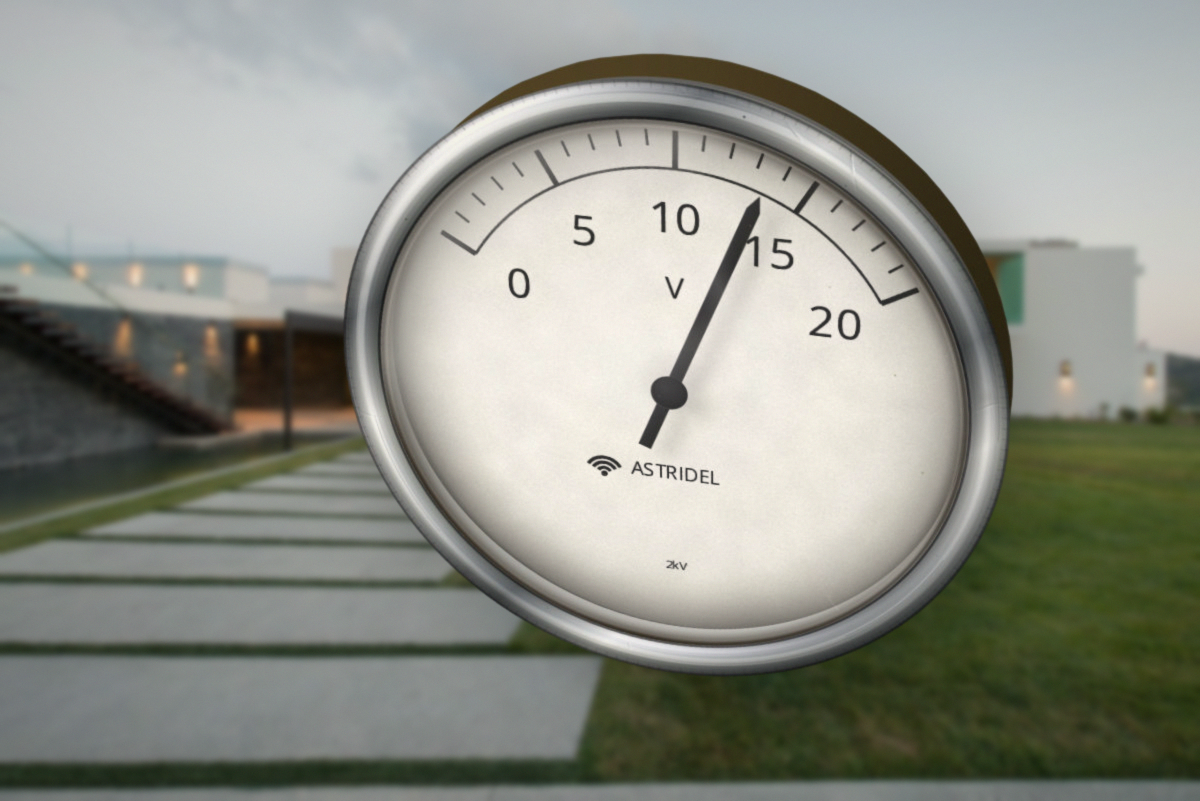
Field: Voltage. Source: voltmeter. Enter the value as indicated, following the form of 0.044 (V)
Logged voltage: 13.5 (V)
